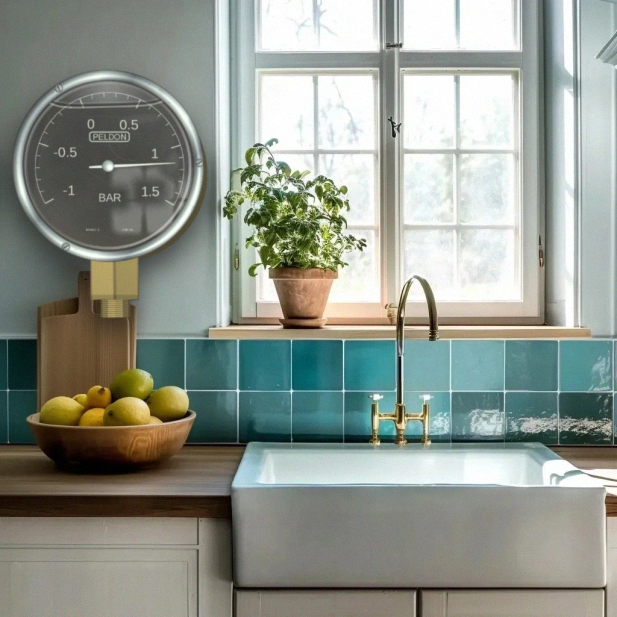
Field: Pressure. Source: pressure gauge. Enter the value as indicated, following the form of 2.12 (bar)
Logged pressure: 1.15 (bar)
